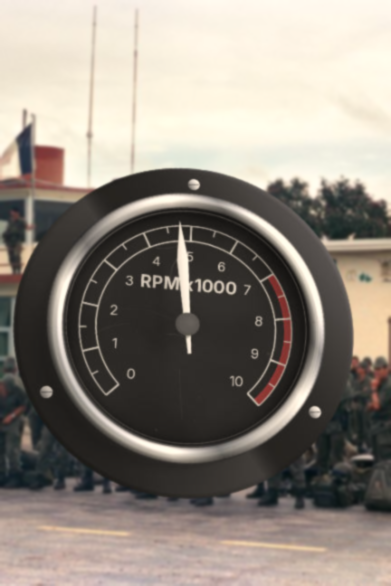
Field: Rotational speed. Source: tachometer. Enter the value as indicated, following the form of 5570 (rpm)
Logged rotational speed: 4750 (rpm)
